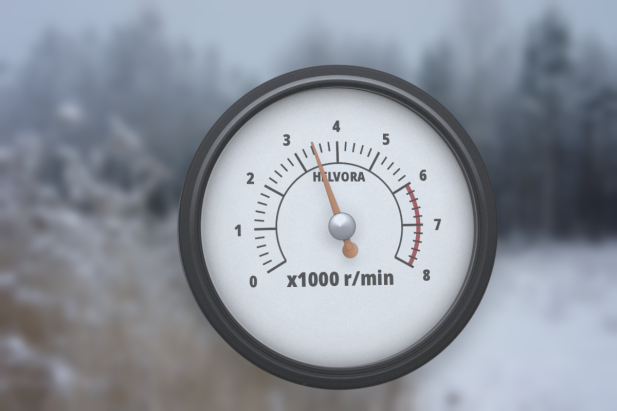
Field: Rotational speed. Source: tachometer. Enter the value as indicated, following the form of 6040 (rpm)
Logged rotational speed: 3400 (rpm)
